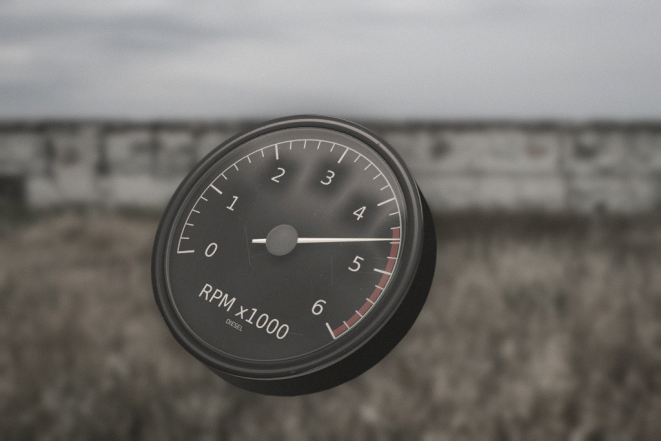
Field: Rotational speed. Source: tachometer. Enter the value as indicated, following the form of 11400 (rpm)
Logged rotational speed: 4600 (rpm)
